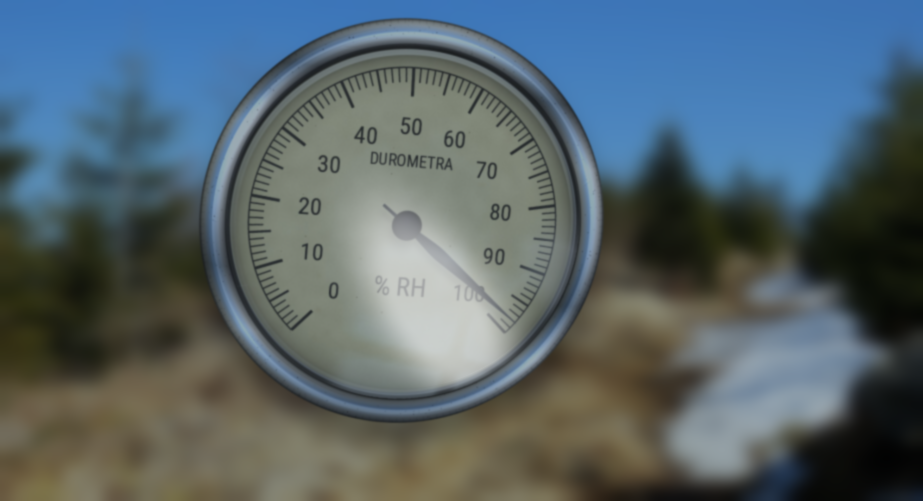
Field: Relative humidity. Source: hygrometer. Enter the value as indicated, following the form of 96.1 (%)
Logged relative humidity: 98 (%)
